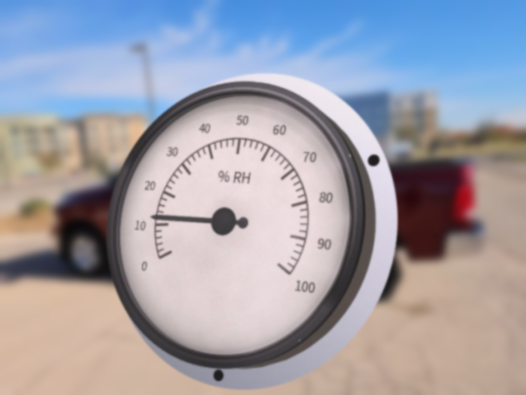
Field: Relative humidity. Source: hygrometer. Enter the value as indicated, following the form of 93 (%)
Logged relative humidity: 12 (%)
